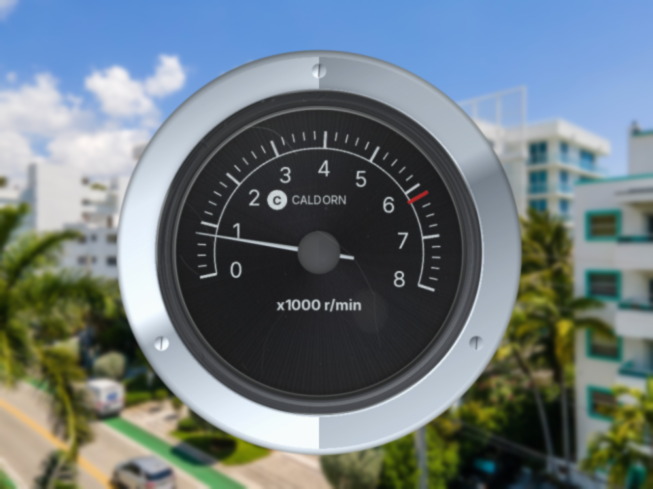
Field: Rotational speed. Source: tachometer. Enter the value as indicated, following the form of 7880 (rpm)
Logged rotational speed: 800 (rpm)
